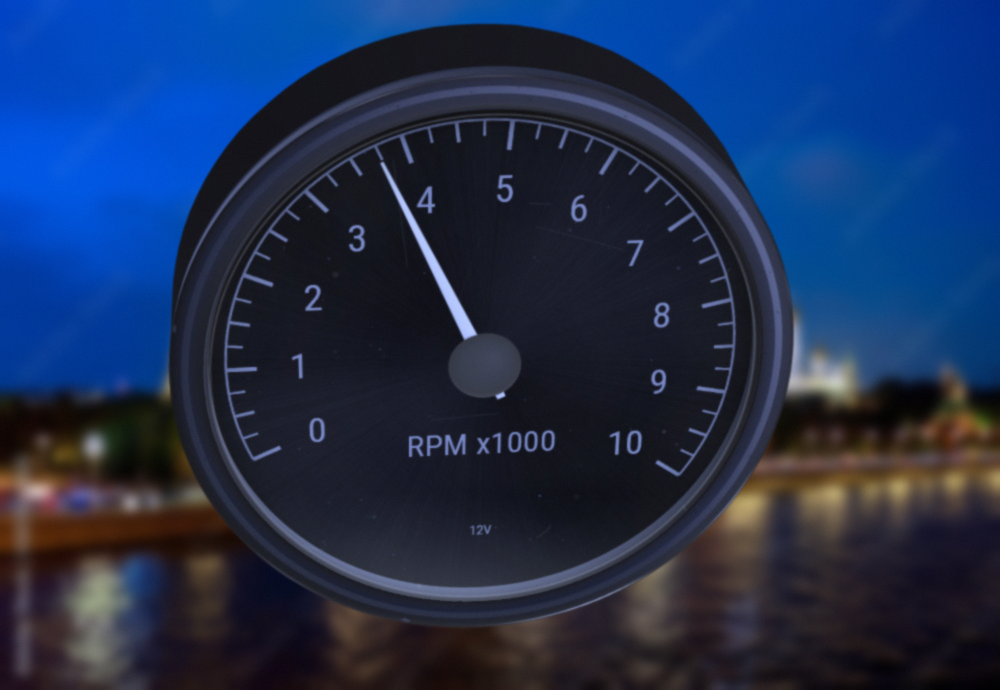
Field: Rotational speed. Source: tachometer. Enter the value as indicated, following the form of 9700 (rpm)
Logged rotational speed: 3750 (rpm)
